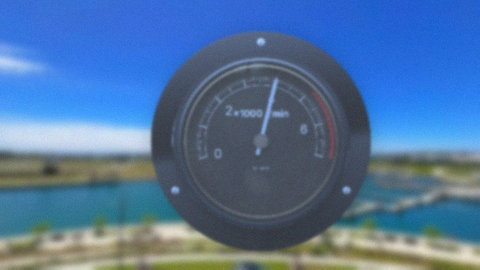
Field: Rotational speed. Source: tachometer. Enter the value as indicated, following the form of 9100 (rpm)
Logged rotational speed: 4000 (rpm)
